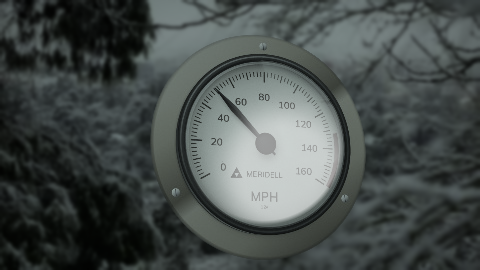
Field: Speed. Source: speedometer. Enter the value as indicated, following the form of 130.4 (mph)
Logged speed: 50 (mph)
